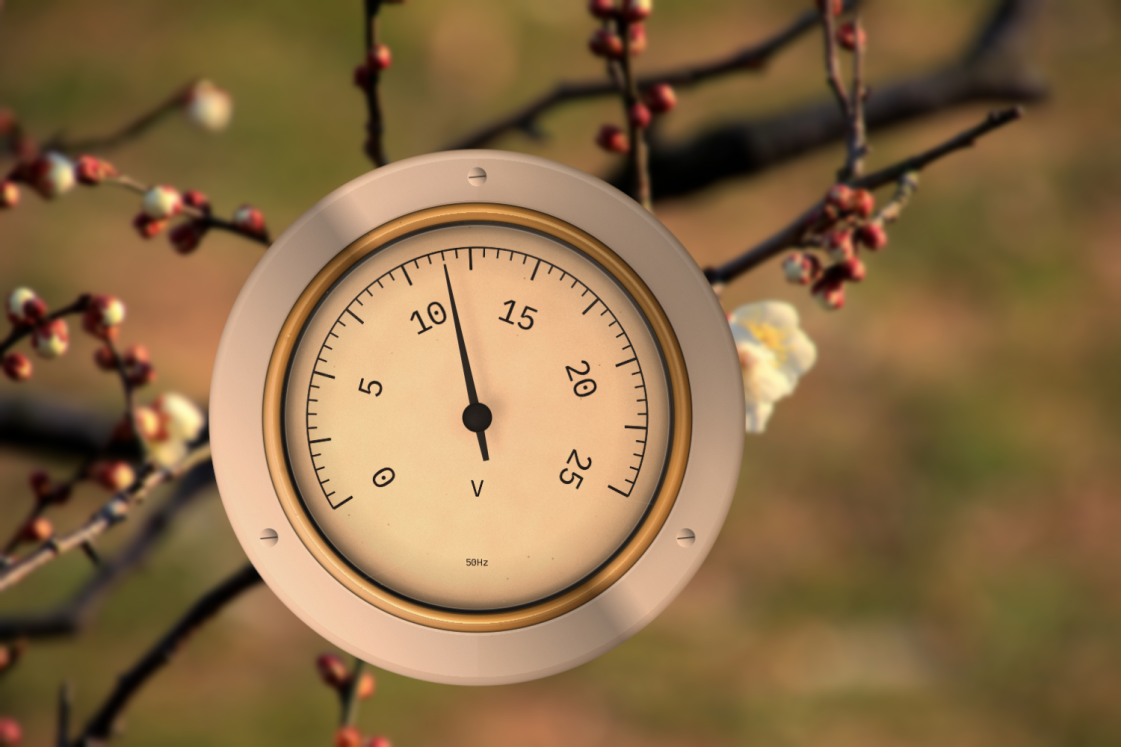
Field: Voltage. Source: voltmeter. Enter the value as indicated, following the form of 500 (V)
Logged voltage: 11.5 (V)
